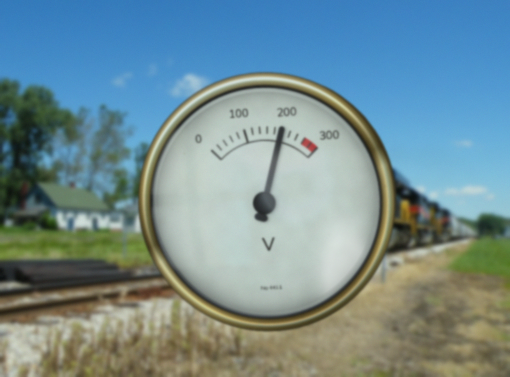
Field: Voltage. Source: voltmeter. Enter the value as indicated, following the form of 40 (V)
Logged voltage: 200 (V)
